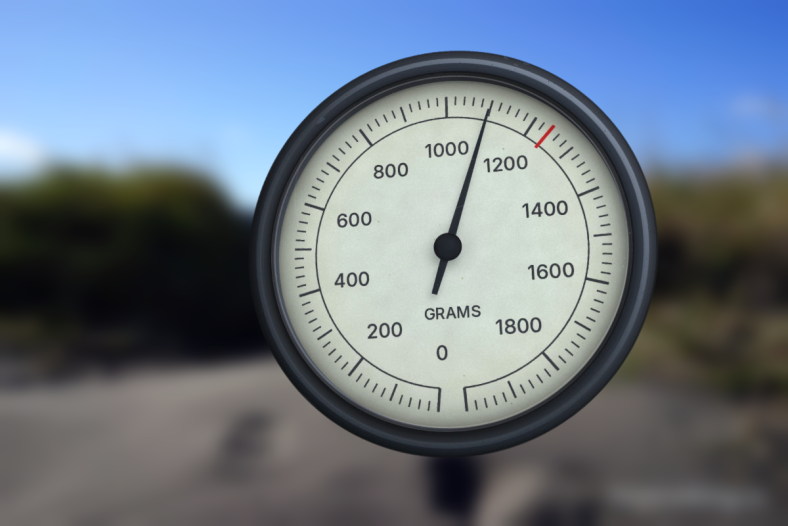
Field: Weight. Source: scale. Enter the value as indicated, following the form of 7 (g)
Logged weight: 1100 (g)
